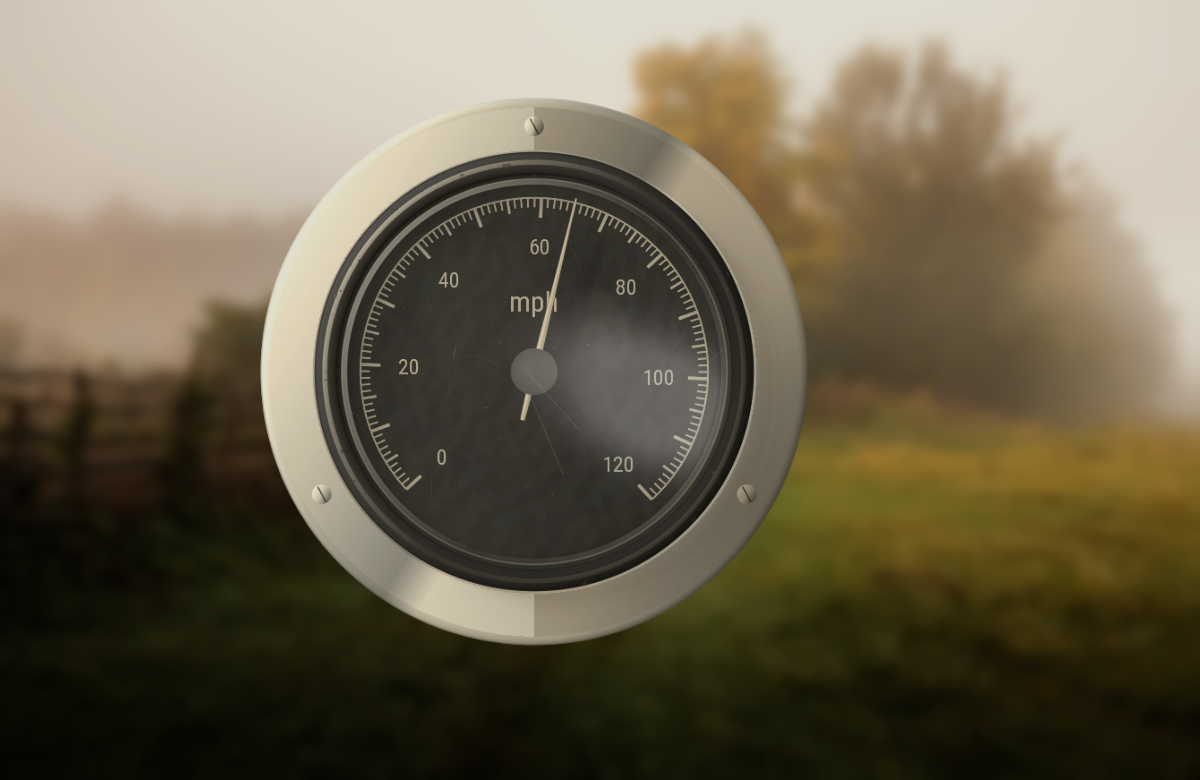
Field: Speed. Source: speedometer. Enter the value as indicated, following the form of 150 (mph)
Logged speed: 65 (mph)
